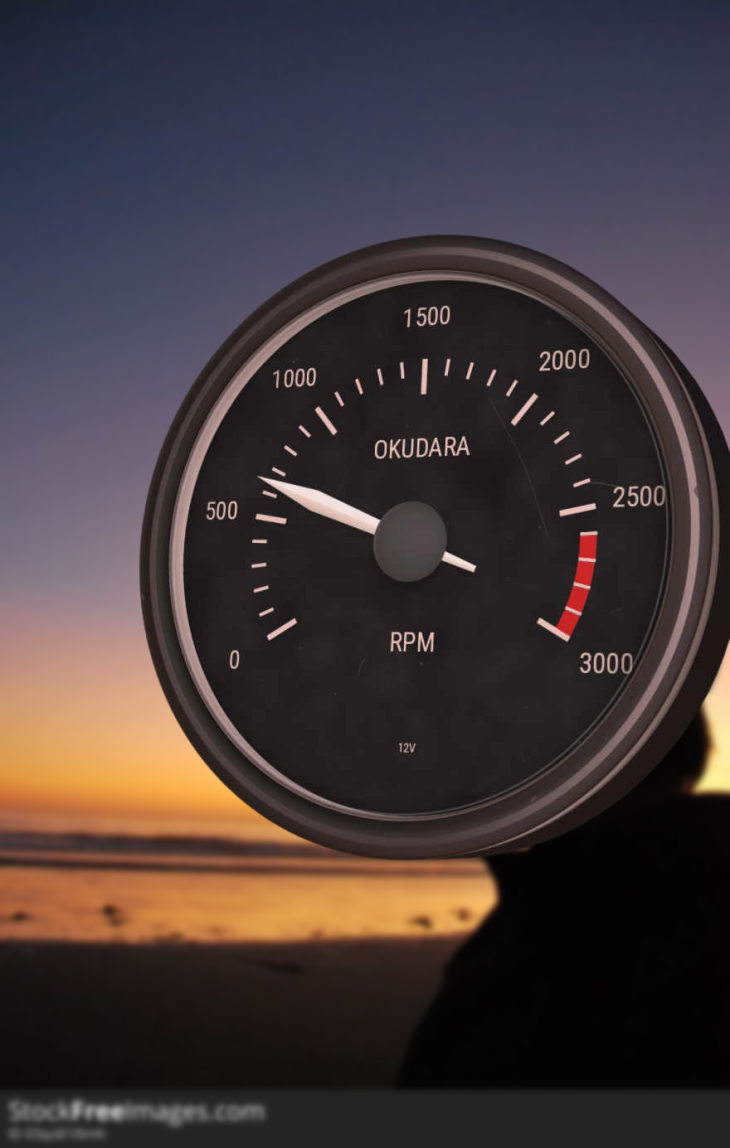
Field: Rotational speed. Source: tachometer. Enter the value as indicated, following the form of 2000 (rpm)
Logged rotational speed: 650 (rpm)
